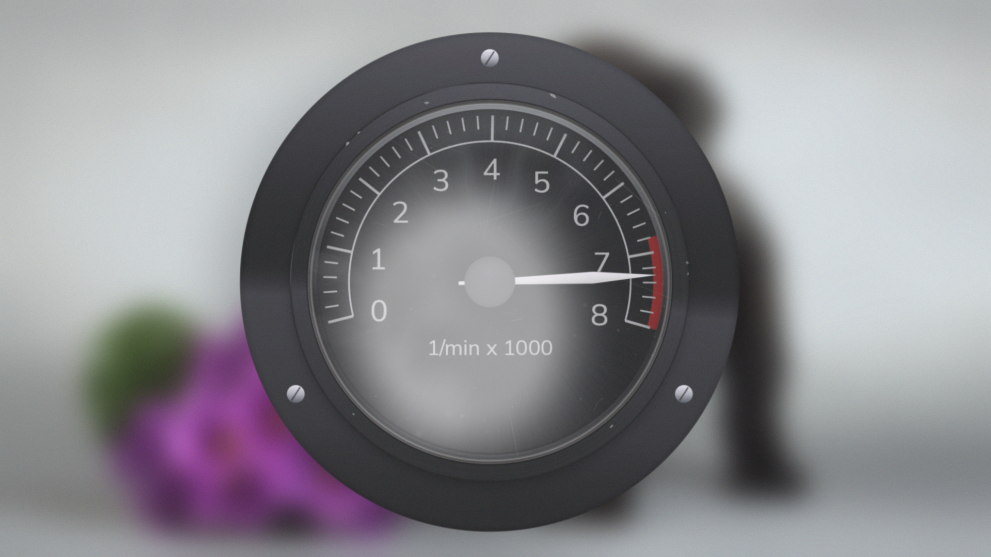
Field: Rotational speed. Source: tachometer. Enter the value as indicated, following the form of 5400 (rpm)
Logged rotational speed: 7300 (rpm)
